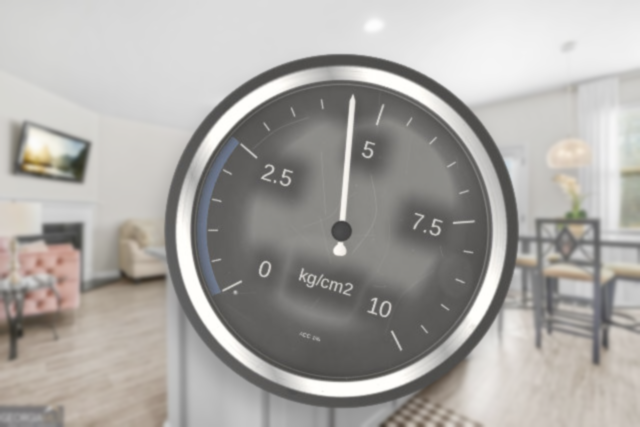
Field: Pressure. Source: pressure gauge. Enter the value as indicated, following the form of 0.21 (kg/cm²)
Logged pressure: 4.5 (kg/cm²)
